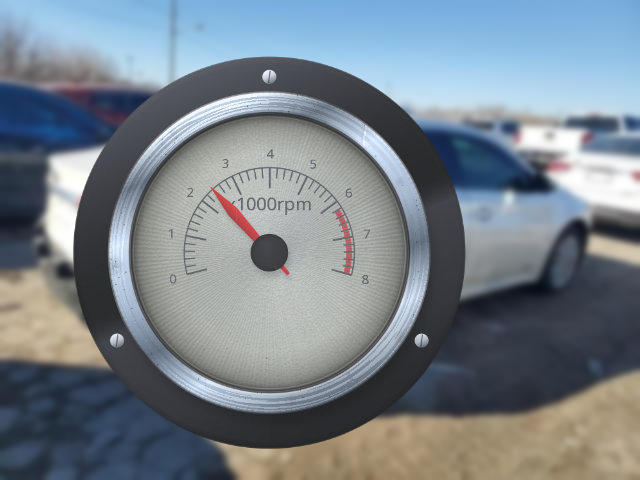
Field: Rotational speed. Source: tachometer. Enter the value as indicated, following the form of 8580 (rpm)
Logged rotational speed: 2400 (rpm)
